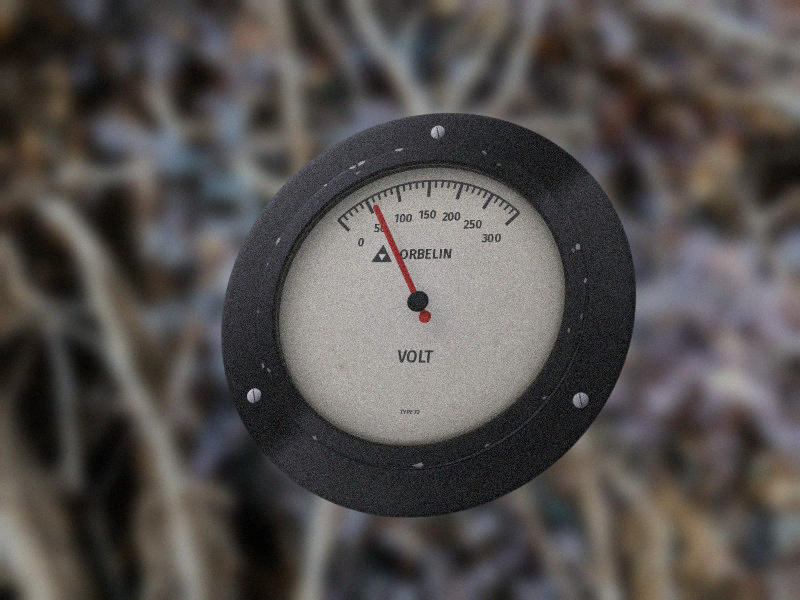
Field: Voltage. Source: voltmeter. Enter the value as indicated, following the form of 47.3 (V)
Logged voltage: 60 (V)
